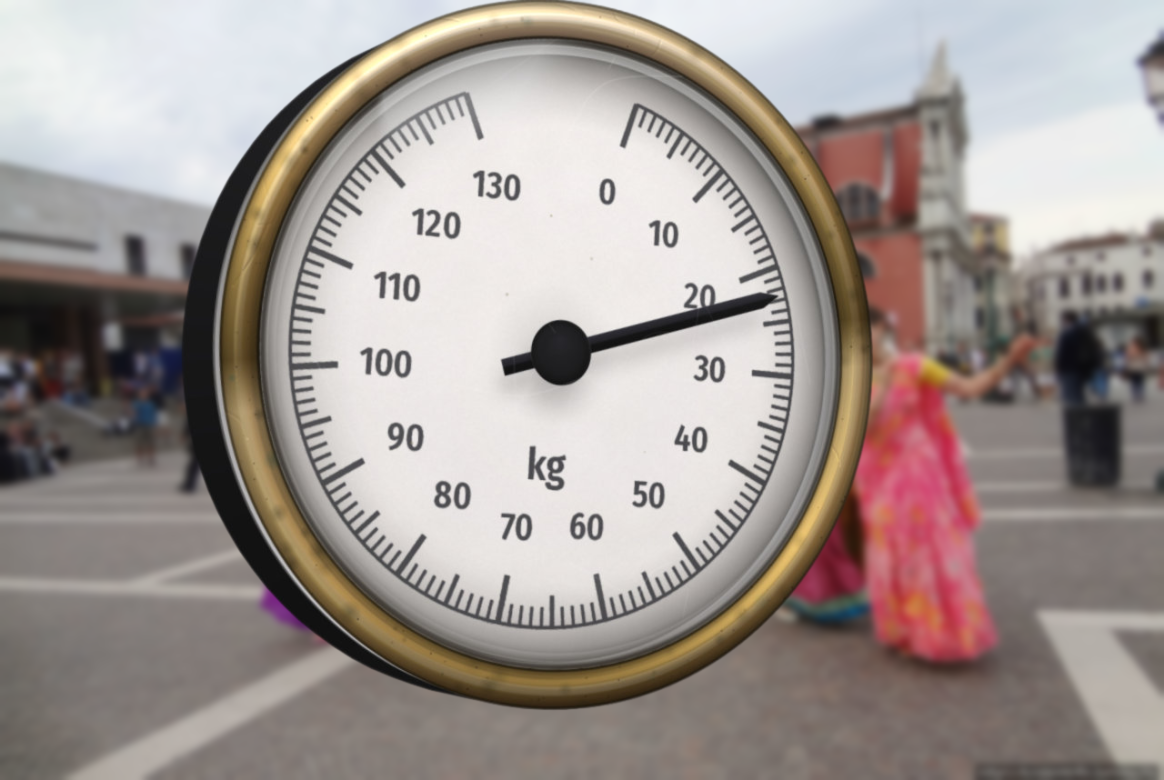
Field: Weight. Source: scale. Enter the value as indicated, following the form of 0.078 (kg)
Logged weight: 22.5 (kg)
